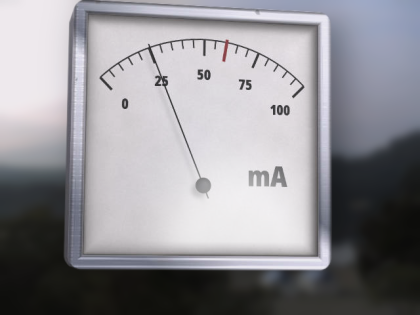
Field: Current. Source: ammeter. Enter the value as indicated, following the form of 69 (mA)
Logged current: 25 (mA)
